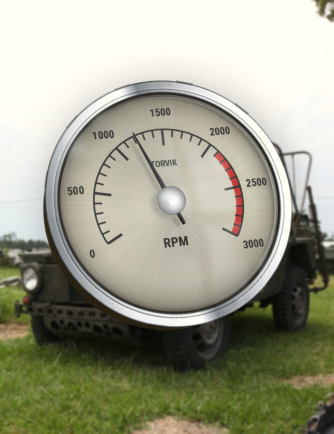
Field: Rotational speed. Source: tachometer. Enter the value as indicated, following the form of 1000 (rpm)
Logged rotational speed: 1200 (rpm)
